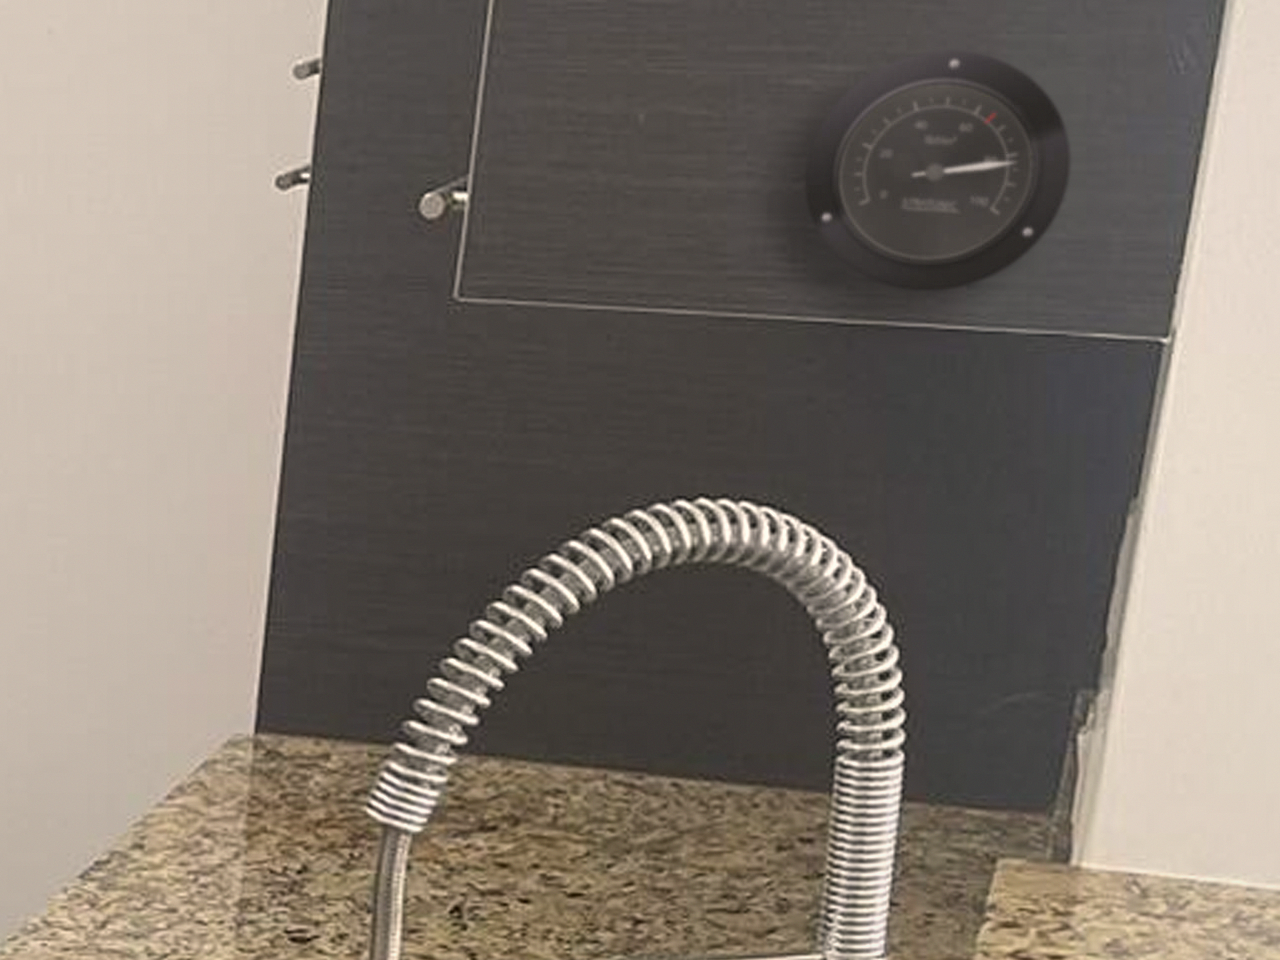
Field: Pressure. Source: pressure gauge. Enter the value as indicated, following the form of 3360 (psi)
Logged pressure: 82.5 (psi)
